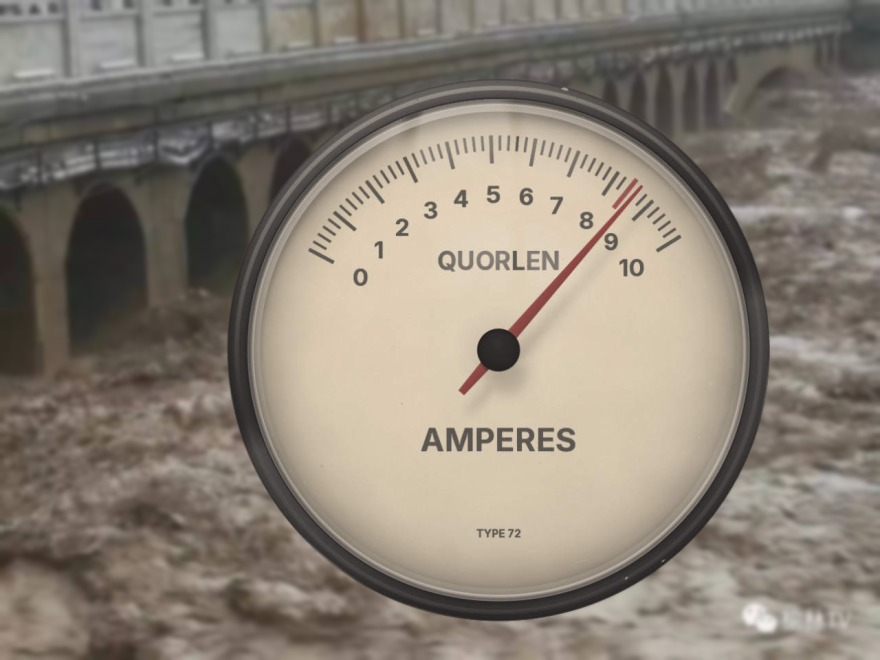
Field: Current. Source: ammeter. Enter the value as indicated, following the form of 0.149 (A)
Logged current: 8.6 (A)
